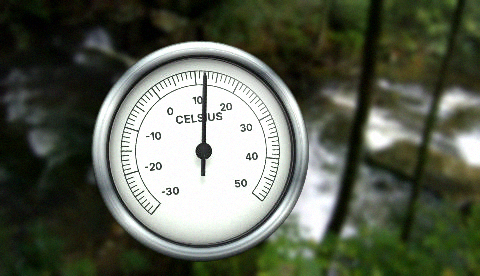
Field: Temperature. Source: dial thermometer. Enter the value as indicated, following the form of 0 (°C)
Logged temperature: 12 (°C)
